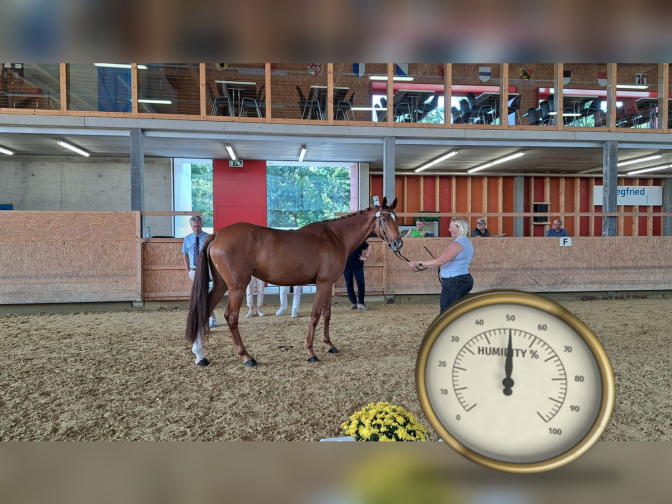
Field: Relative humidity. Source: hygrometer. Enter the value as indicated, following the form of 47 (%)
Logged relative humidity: 50 (%)
